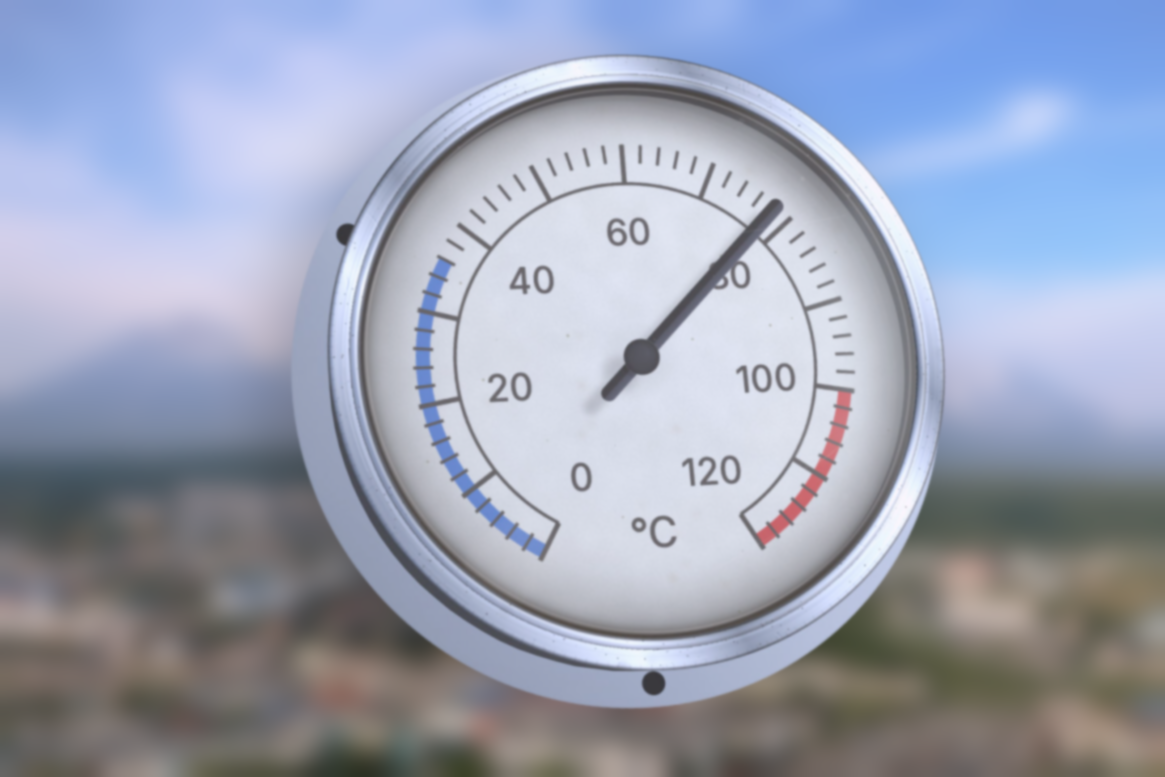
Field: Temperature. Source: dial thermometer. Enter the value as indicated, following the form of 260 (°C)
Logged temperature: 78 (°C)
